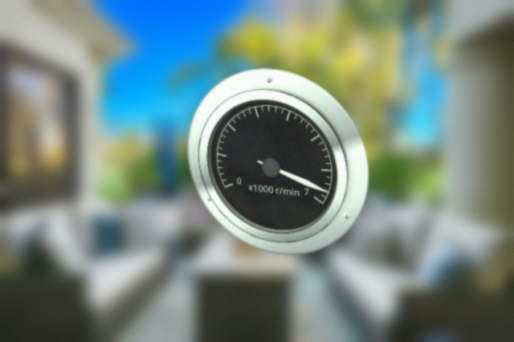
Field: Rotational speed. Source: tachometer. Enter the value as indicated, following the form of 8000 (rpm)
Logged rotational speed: 6600 (rpm)
